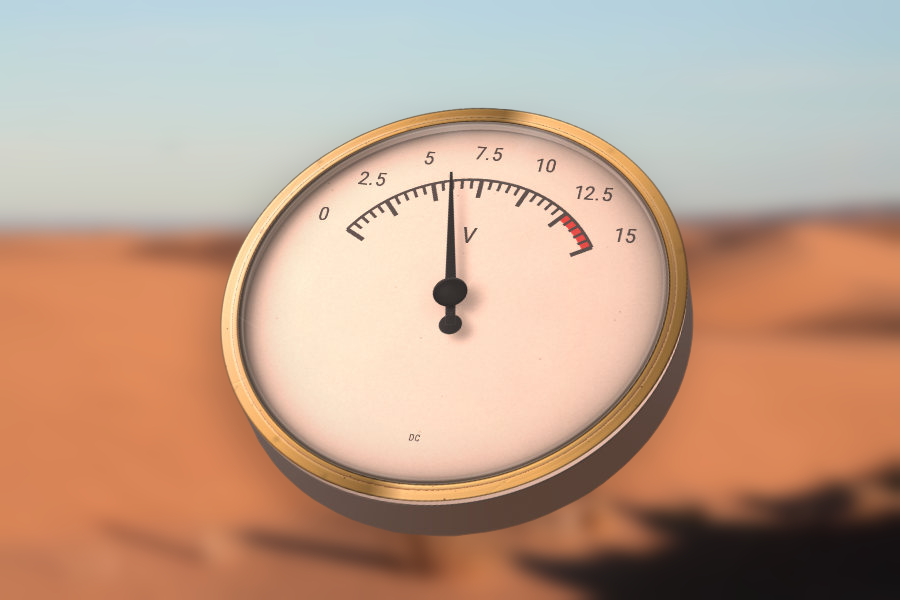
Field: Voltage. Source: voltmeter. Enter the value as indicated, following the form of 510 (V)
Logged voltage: 6 (V)
